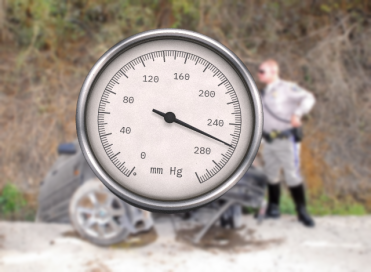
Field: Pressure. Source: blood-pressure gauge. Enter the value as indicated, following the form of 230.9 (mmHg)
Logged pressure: 260 (mmHg)
